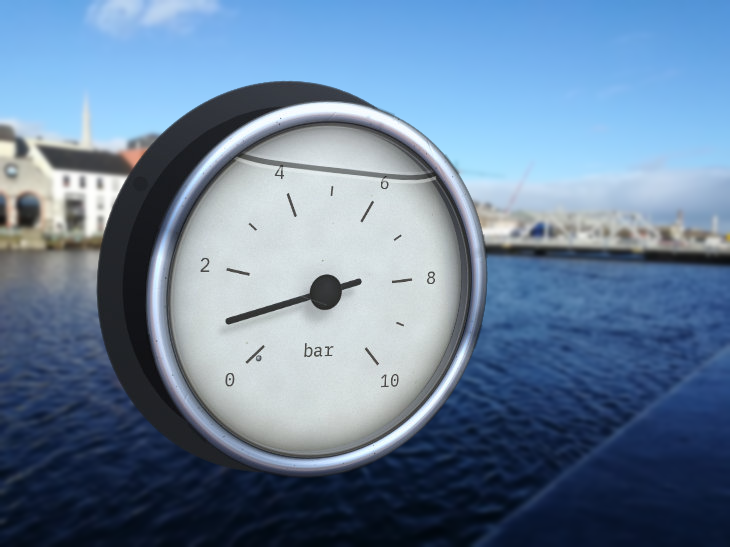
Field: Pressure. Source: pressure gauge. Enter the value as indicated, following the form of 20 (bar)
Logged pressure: 1 (bar)
